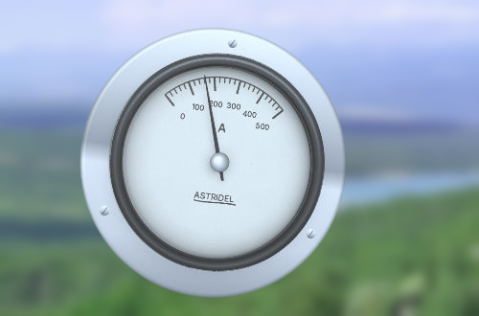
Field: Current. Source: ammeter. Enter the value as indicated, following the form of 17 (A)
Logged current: 160 (A)
